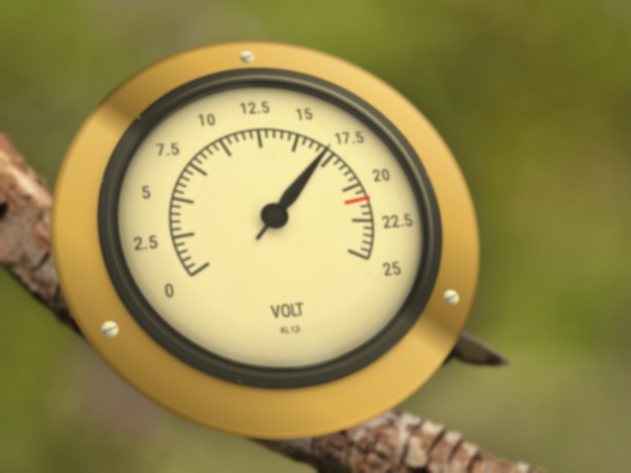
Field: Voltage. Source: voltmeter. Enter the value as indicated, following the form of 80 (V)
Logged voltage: 17 (V)
